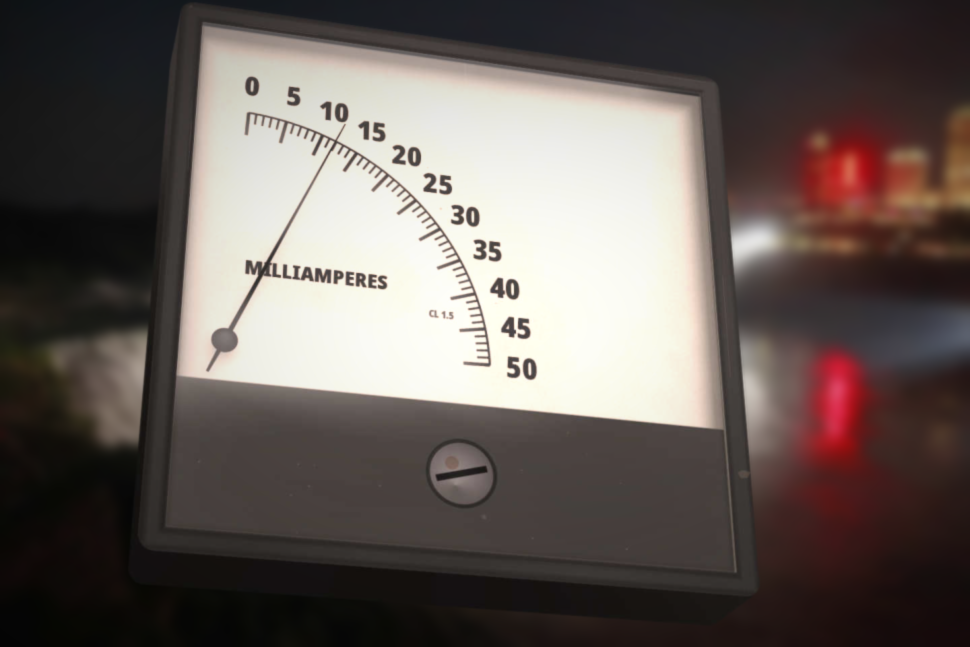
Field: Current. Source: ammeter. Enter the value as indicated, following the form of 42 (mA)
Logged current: 12 (mA)
